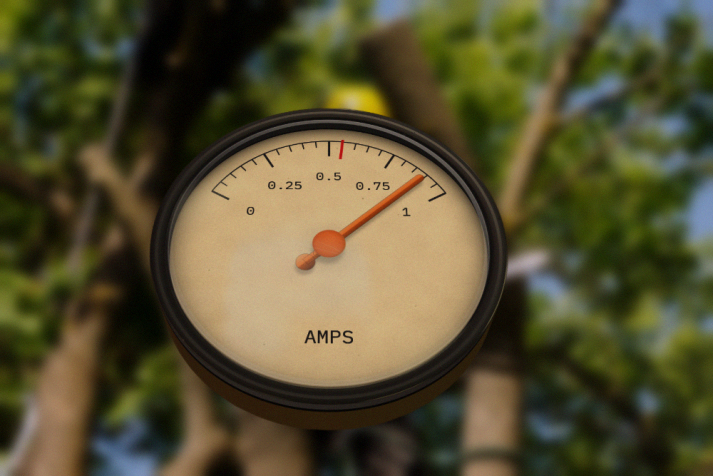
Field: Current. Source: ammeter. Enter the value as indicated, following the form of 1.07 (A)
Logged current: 0.9 (A)
